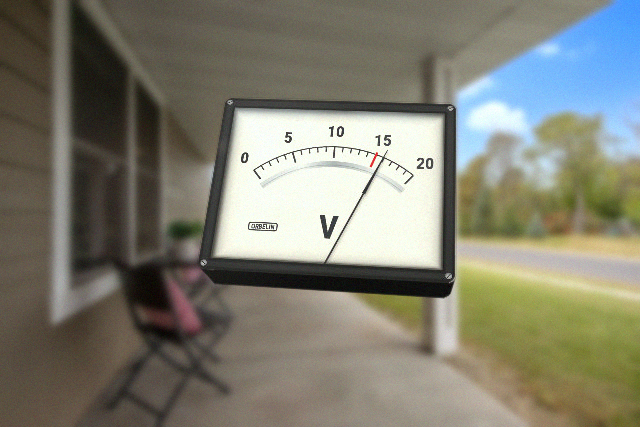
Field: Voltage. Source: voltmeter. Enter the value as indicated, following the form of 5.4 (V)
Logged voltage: 16 (V)
